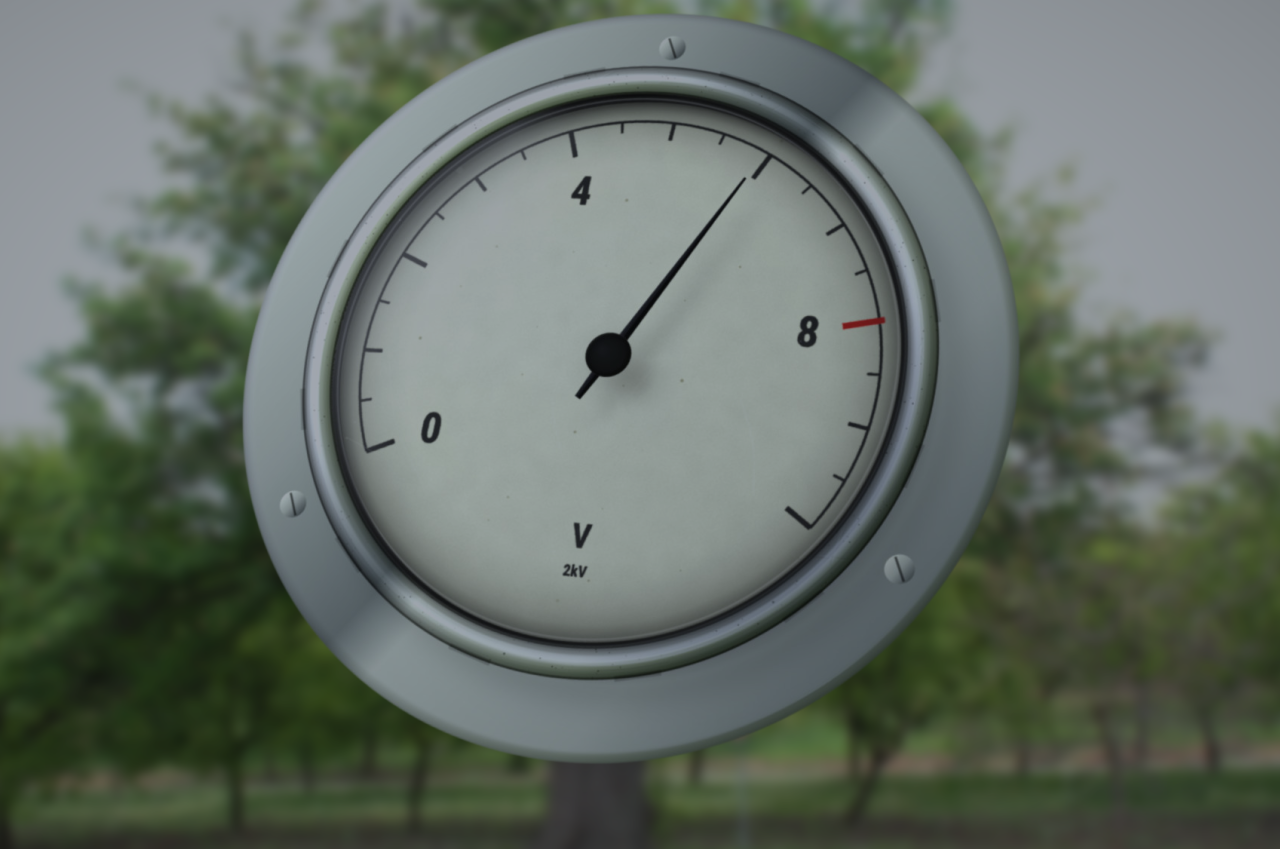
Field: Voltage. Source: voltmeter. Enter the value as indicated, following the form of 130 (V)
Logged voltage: 6 (V)
